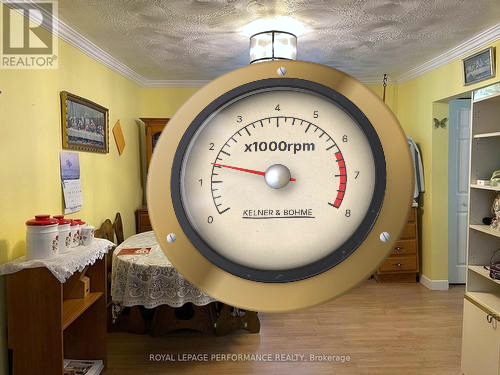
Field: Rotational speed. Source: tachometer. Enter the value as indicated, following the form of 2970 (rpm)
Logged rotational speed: 1500 (rpm)
